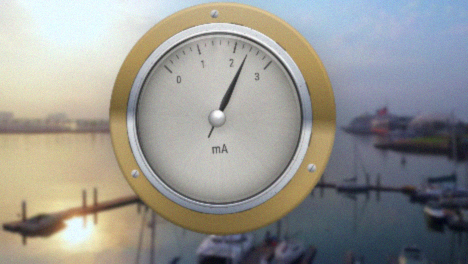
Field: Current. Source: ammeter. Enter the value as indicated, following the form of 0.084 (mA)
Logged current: 2.4 (mA)
